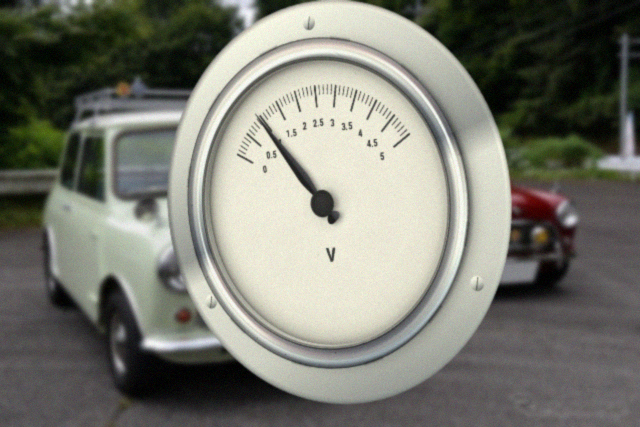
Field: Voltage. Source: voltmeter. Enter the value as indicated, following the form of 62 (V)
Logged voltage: 1 (V)
